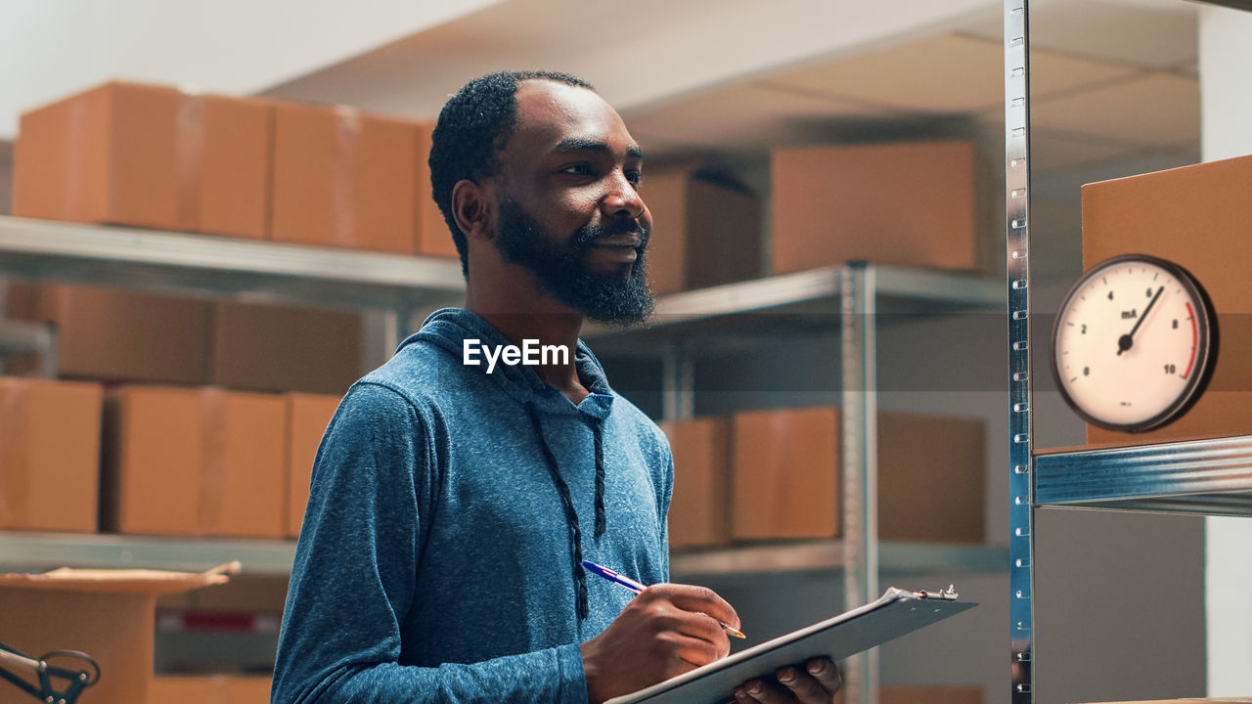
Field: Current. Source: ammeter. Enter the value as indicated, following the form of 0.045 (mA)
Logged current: 6.5 (mA)
